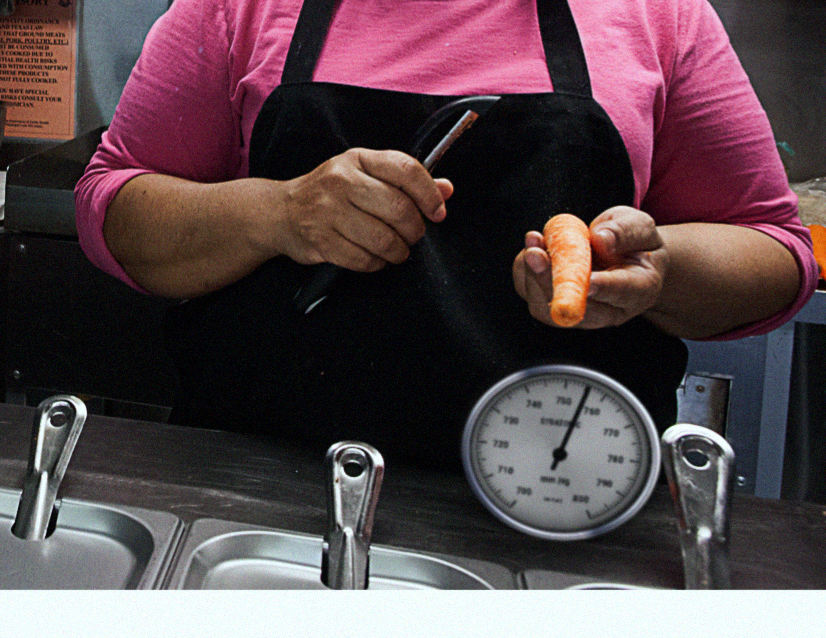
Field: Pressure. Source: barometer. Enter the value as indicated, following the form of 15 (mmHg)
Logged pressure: 755 (mmHg)
